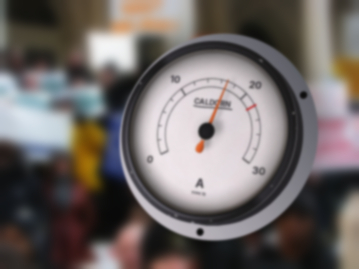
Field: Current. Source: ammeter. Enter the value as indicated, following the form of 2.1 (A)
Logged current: 17 (A)
